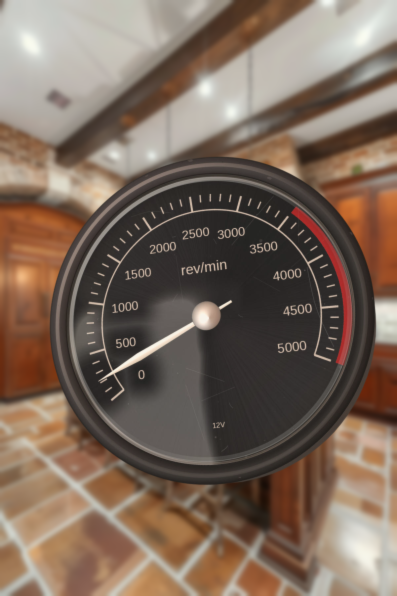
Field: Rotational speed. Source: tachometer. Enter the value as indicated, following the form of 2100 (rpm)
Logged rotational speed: 200 (rpm)
